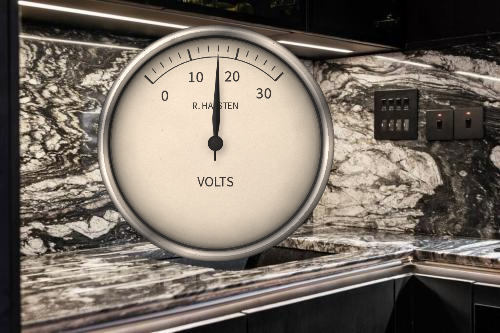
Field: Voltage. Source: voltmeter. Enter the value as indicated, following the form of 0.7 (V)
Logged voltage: 16 (V)
